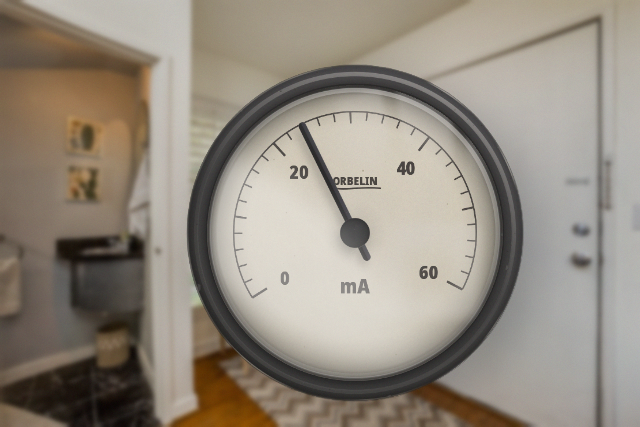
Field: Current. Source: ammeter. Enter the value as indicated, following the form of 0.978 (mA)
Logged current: 24 (mA)
